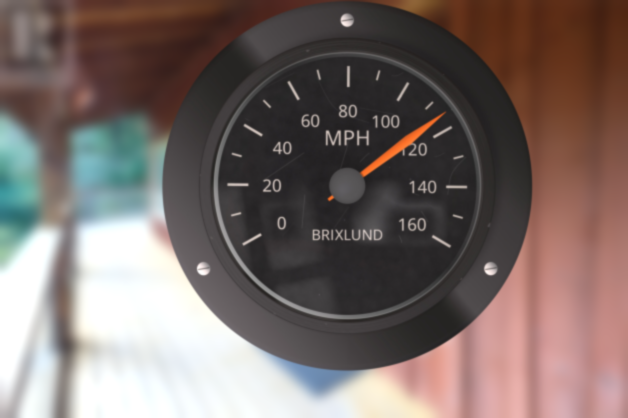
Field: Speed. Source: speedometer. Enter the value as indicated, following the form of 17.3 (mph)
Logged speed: 115 (mph)
